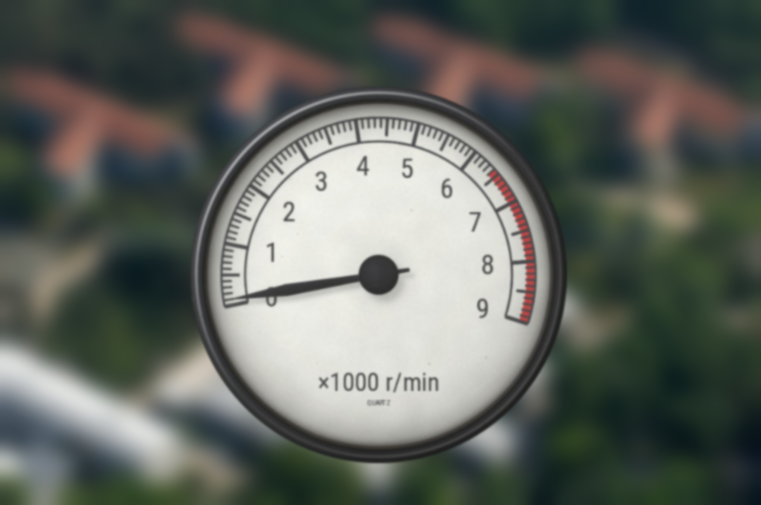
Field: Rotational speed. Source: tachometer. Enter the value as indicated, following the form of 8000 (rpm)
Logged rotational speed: 100 (rpm)
